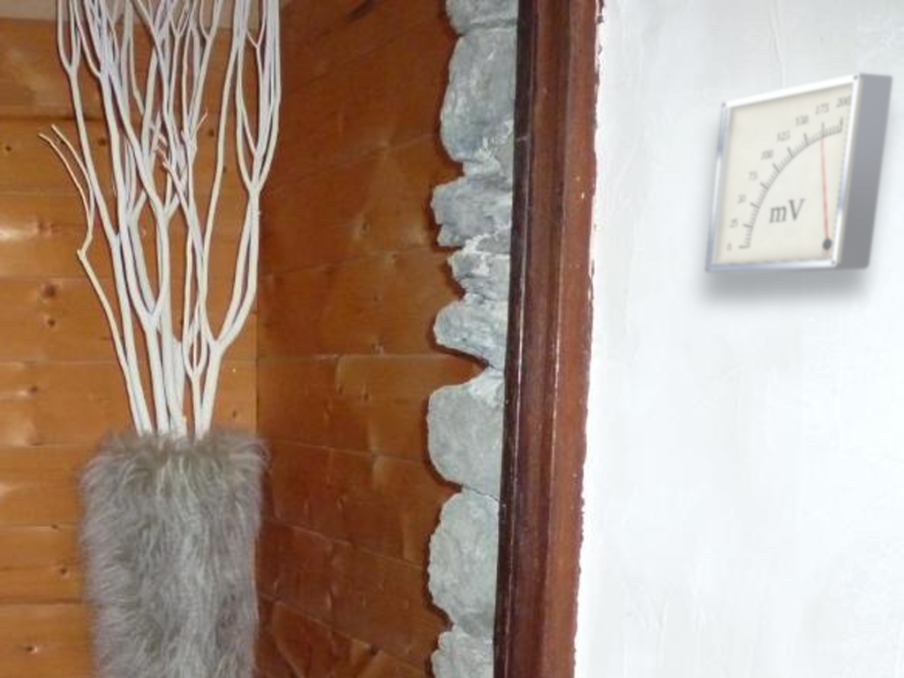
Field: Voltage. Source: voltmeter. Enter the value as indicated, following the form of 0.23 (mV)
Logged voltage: 175 (mV)
